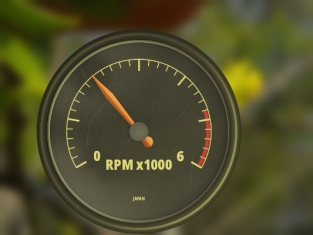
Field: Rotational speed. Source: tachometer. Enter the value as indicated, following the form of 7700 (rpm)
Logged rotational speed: 2000 (rpm)
